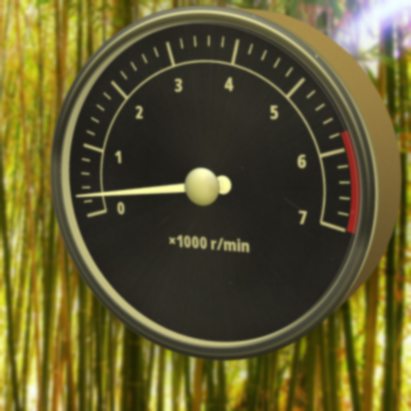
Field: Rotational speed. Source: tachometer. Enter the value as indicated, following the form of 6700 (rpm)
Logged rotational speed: 300 (rpm)
